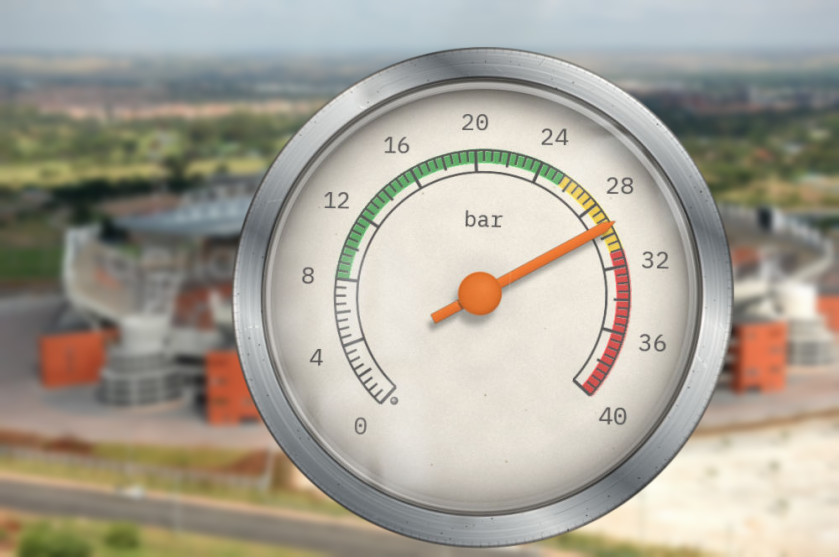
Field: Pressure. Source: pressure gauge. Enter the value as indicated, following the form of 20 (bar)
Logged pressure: 29.5 (bar)
